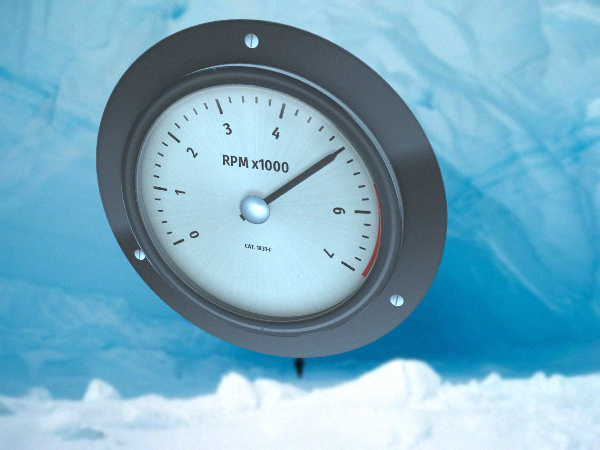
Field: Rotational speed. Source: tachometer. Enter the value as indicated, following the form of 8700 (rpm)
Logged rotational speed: 5000 (rpm)
